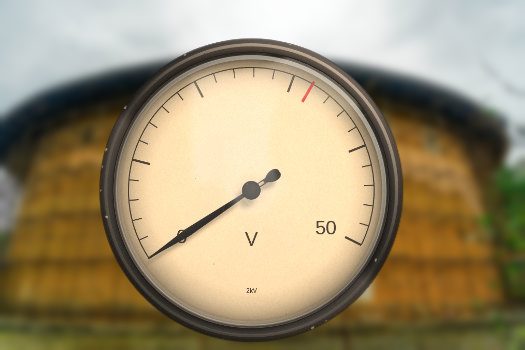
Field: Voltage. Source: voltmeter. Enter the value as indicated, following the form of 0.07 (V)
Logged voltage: 0 (V)
